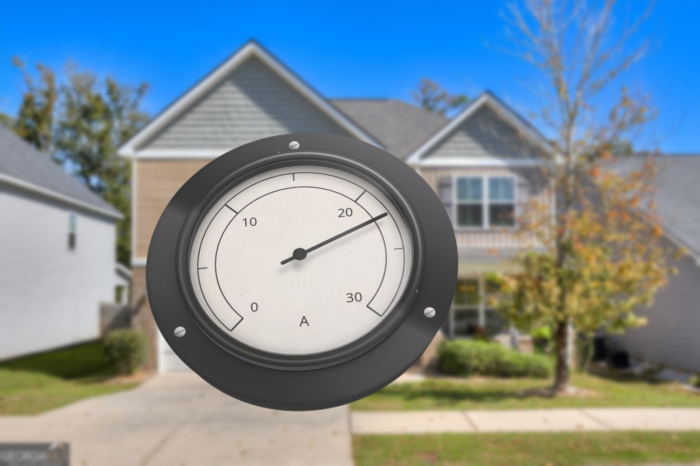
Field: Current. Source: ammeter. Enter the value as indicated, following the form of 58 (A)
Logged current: 22.5 (A)
